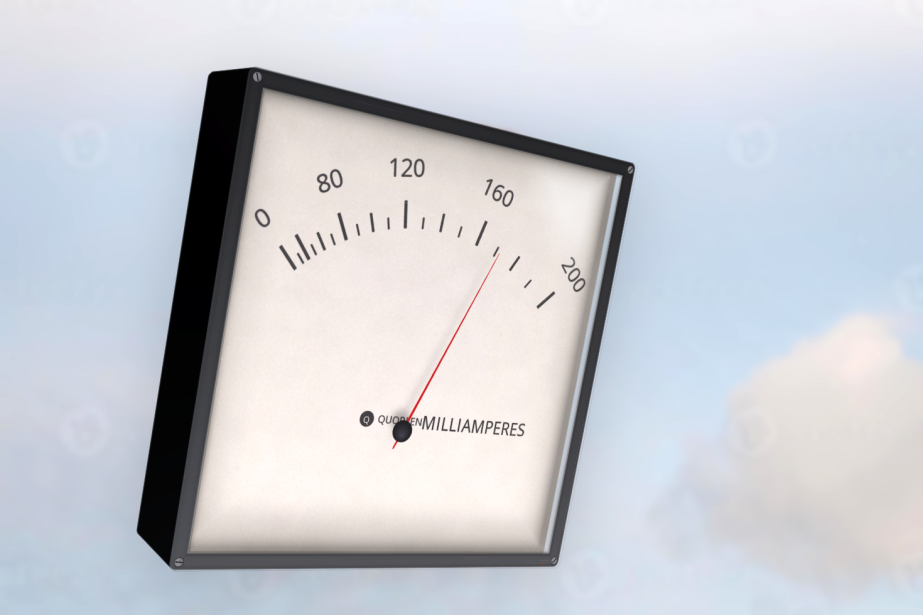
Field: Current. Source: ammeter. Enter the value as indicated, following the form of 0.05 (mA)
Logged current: 170 (mA)
